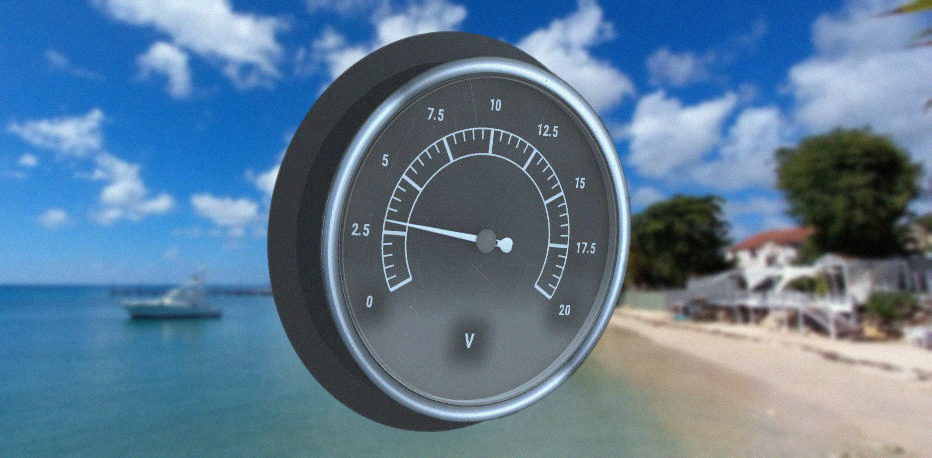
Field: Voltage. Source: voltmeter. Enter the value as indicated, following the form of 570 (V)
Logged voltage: 3 (V)
